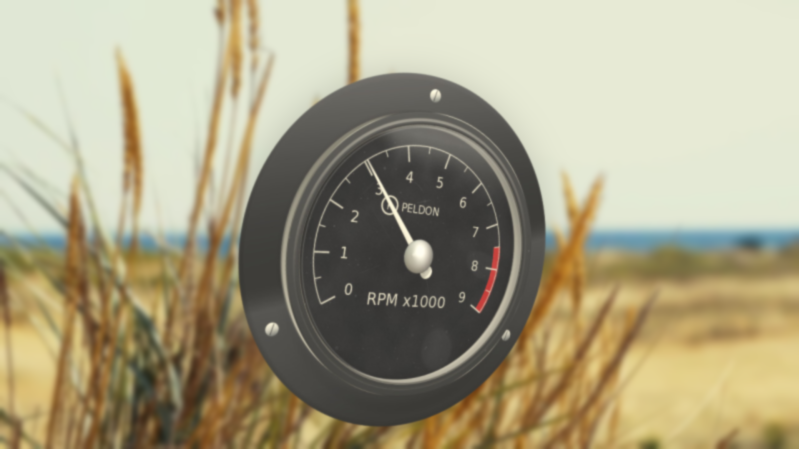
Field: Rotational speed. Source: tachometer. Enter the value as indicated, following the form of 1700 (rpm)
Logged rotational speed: 3000 (rpm)
